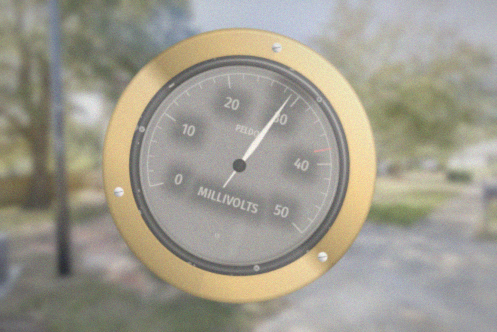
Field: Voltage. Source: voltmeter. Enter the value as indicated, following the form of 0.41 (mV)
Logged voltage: 29 (mV)
